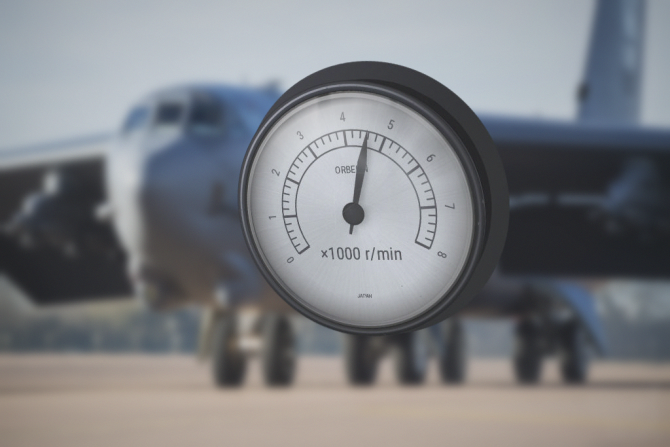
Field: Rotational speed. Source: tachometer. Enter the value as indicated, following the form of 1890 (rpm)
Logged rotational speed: 4600 (rpm)
